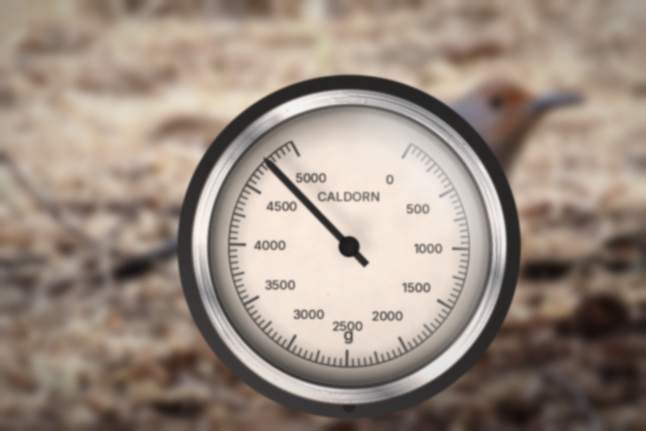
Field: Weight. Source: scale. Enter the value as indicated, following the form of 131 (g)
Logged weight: 4750 (g)
